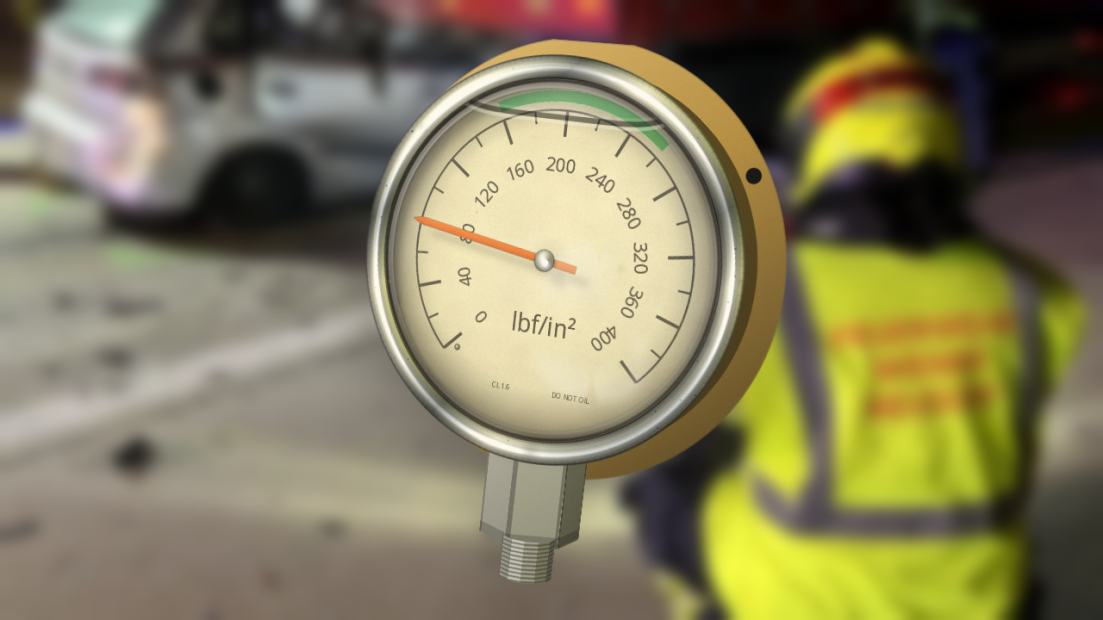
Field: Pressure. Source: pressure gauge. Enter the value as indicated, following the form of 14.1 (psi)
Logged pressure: 80 (psi)
